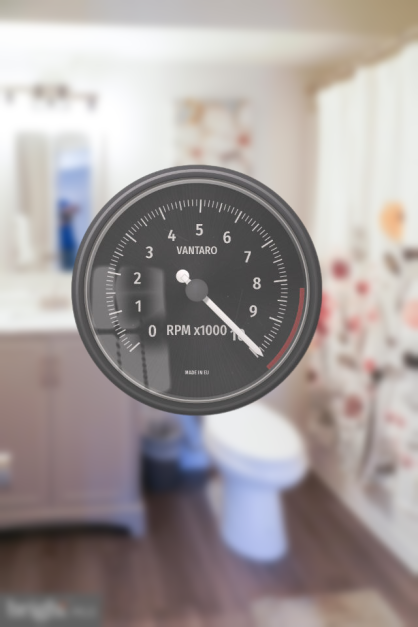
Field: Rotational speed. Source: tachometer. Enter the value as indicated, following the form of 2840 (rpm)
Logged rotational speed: 9900 (rpm)
